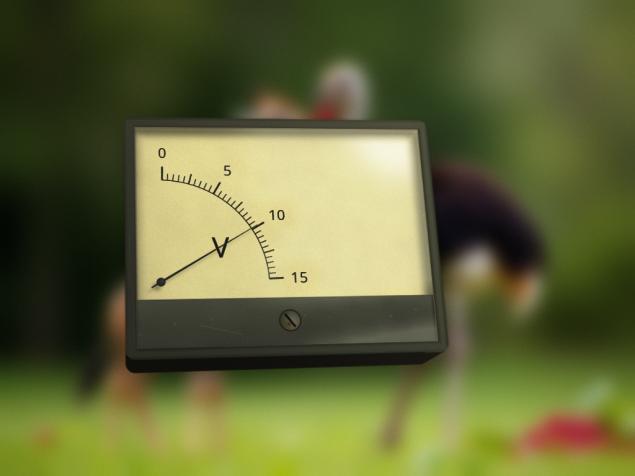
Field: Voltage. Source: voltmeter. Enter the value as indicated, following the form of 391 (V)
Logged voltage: 10 (V)
